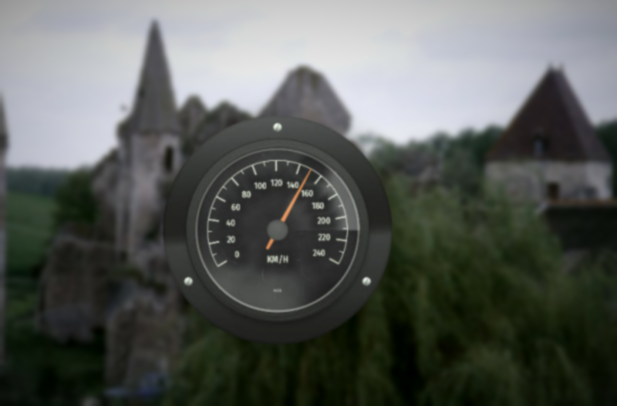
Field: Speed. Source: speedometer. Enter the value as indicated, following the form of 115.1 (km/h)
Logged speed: 150 (km/h)
